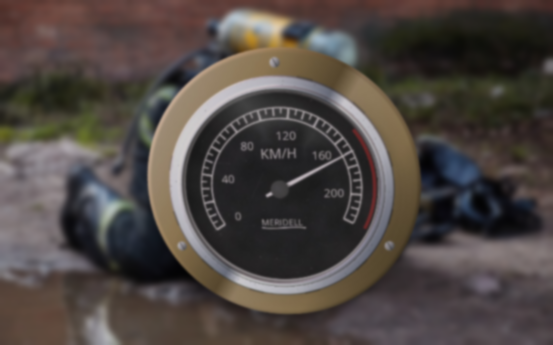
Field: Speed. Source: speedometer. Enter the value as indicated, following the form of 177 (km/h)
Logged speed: 170 (km/h)
